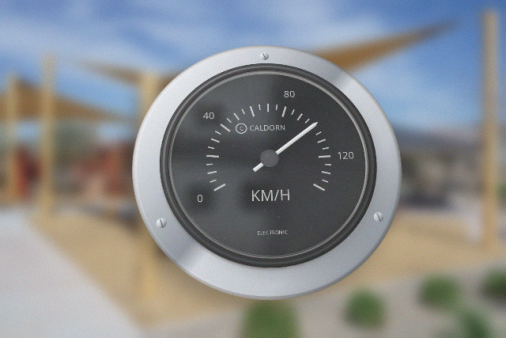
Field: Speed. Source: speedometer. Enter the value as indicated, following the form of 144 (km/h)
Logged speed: 100 (km/h)
